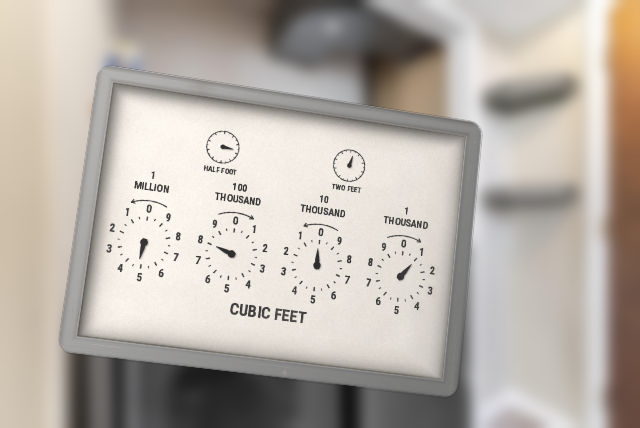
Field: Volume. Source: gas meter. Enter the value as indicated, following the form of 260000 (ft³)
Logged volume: 480100 (ft³)
